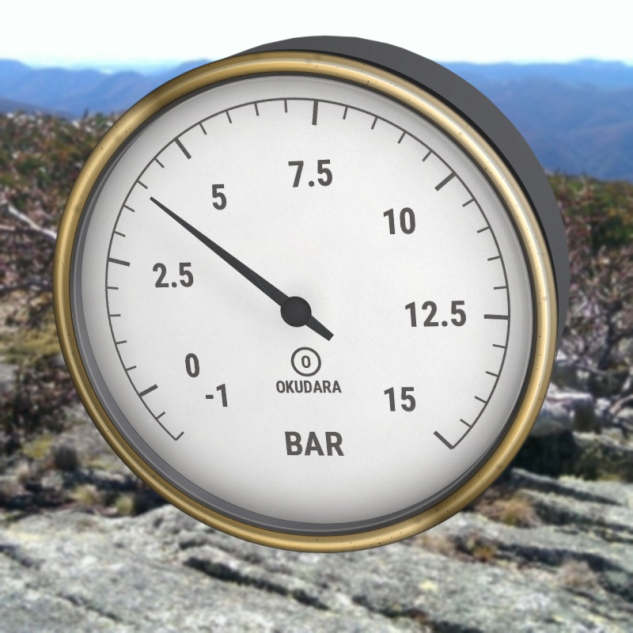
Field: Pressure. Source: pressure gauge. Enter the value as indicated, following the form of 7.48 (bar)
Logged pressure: 4 (bar)
